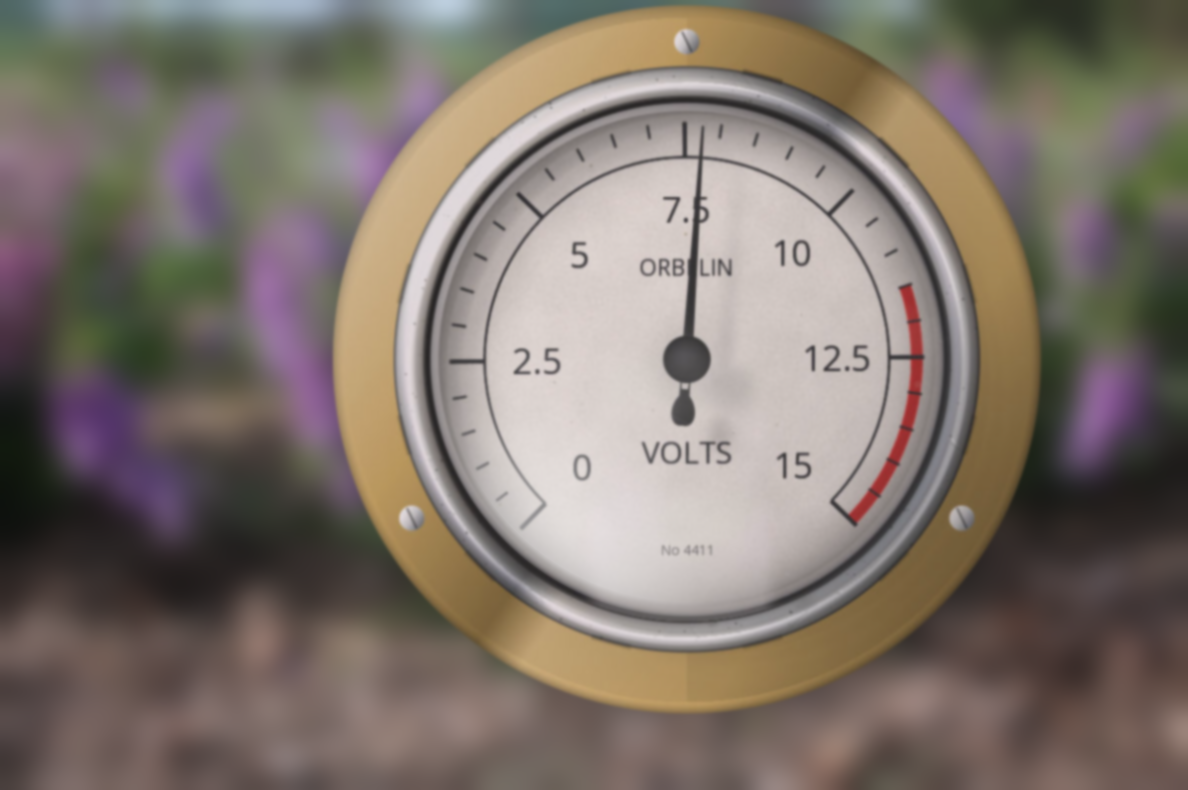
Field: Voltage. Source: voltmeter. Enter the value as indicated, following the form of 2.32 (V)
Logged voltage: 7.75 (V)
